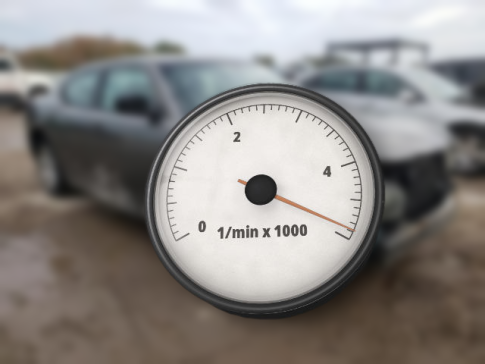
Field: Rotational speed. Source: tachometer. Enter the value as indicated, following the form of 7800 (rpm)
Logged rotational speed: 4900 (rpm)
